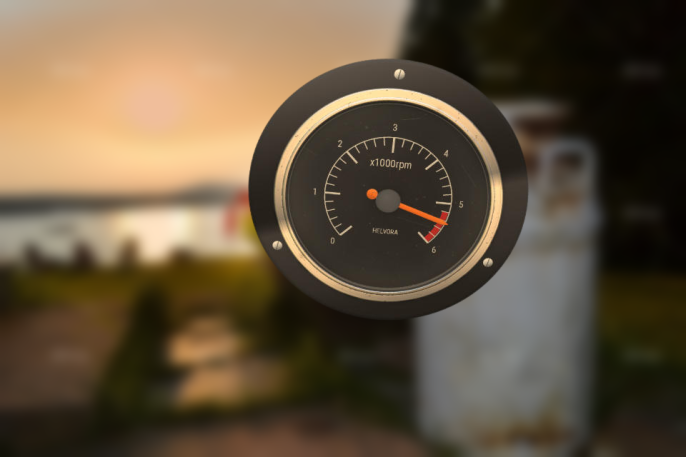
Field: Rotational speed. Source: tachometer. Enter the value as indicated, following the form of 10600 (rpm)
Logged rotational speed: 5400 (rpm)
